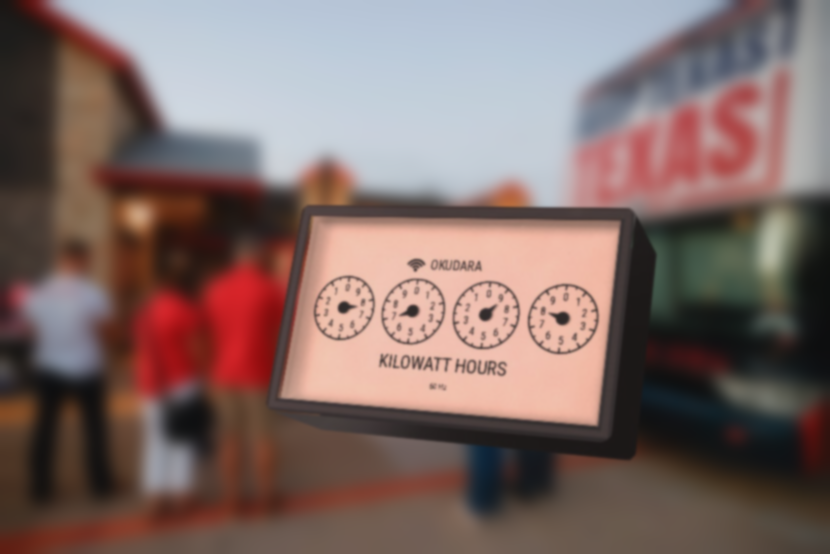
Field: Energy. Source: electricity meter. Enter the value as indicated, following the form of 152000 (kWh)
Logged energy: 7688 (kWh)
